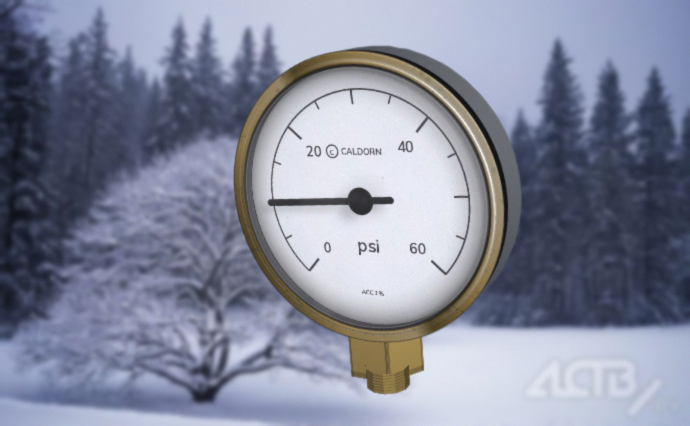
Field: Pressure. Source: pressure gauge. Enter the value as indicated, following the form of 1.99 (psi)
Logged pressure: 10 (psi)
